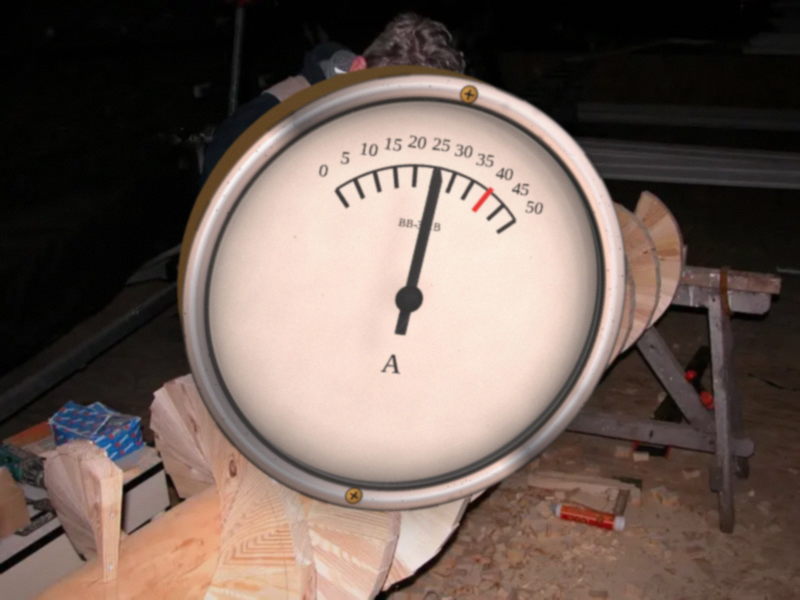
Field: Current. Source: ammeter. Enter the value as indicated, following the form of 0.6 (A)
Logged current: 25 (A)
